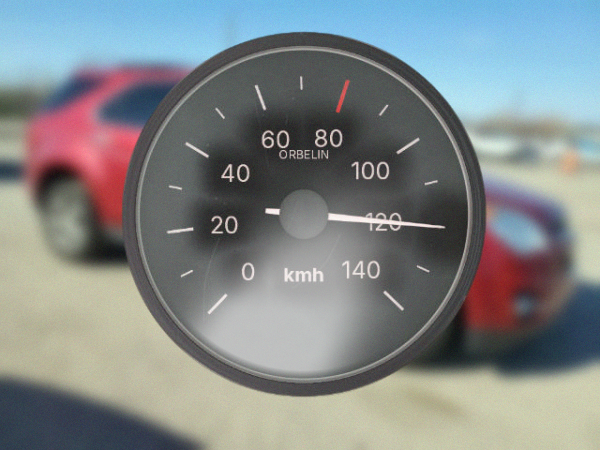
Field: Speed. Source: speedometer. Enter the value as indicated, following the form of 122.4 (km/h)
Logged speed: 120 (km/h)
